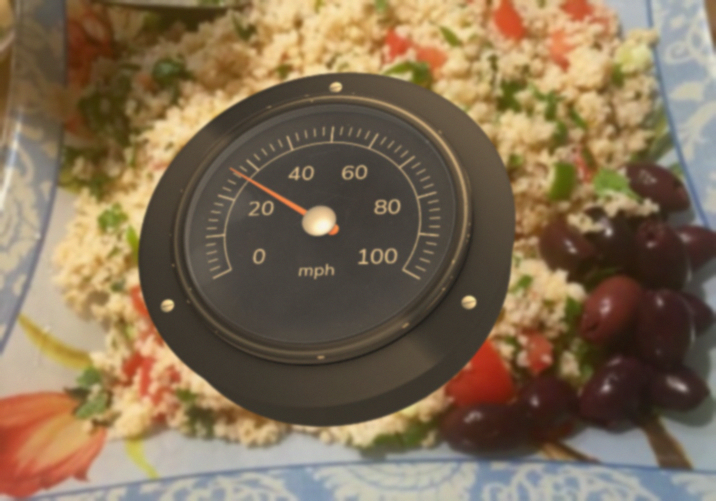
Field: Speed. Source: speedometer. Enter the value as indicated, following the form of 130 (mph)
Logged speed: 26 (mph)
